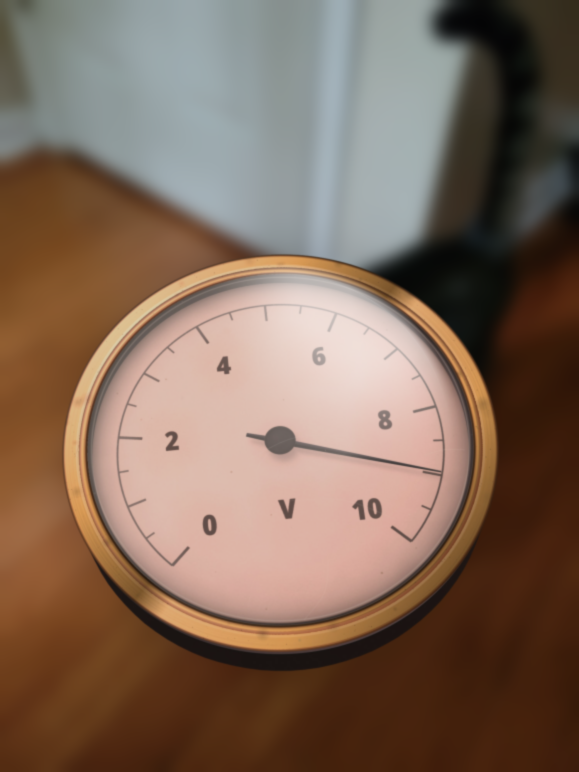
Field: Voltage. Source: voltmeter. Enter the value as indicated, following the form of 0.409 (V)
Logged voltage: 9 (V)
